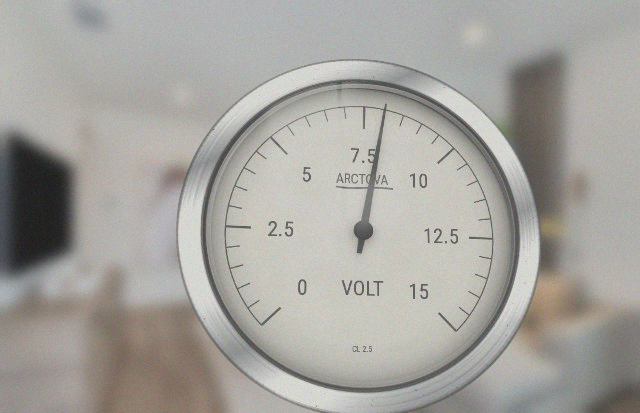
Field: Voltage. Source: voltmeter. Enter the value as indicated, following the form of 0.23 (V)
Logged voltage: 8 (V)
